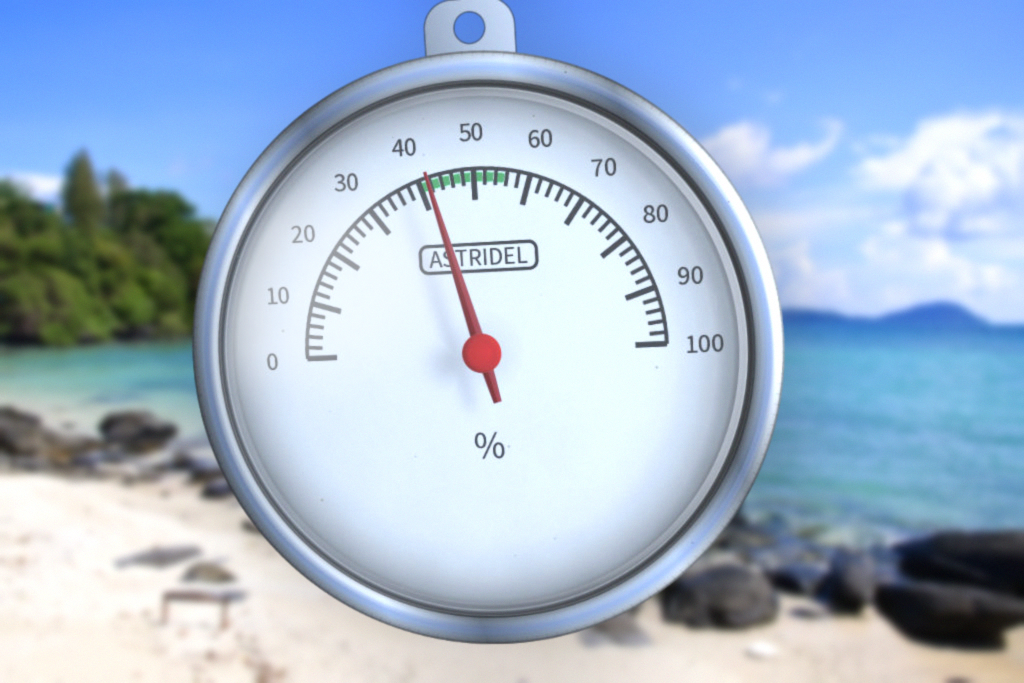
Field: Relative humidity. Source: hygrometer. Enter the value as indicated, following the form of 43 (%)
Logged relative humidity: 42 (%)
